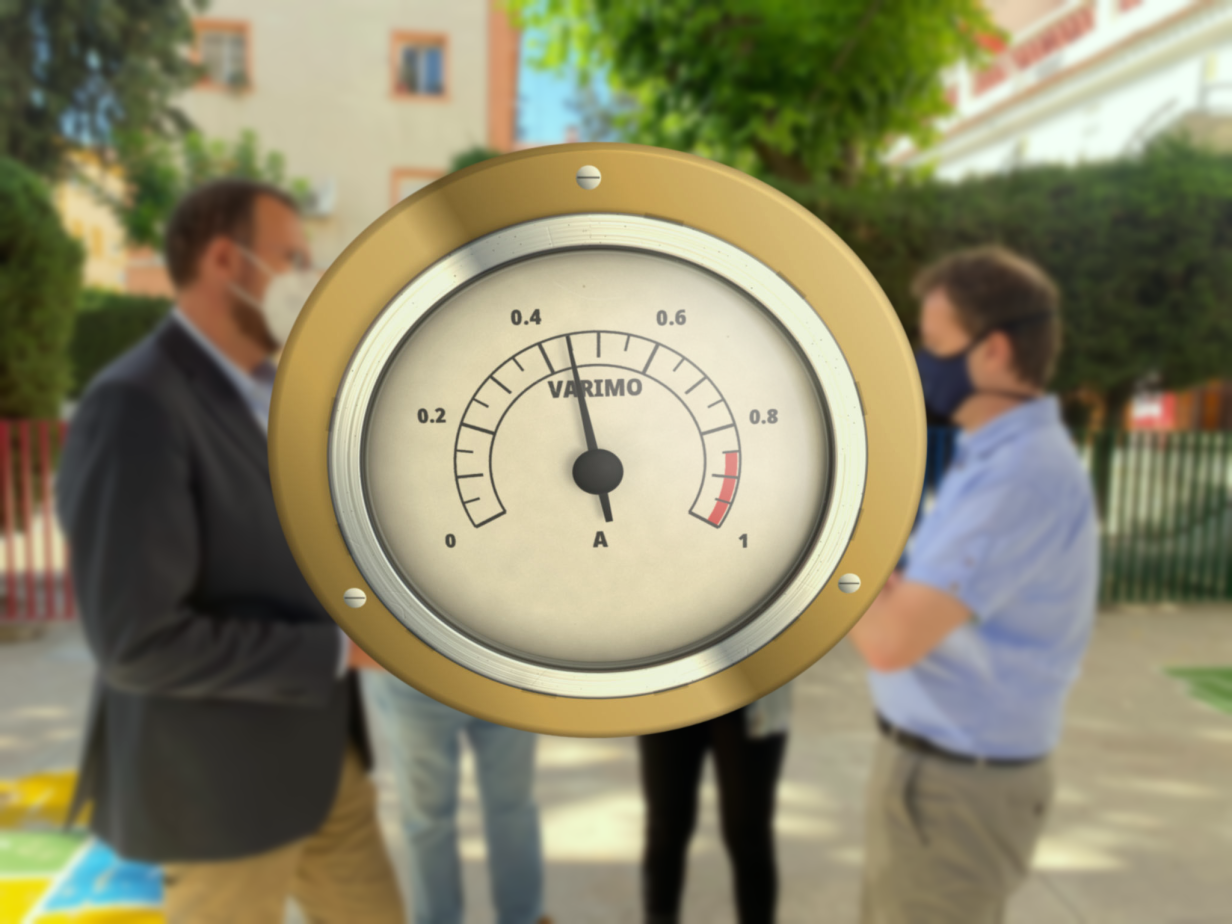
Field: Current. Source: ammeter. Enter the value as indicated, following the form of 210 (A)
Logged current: 0.45 (A)
